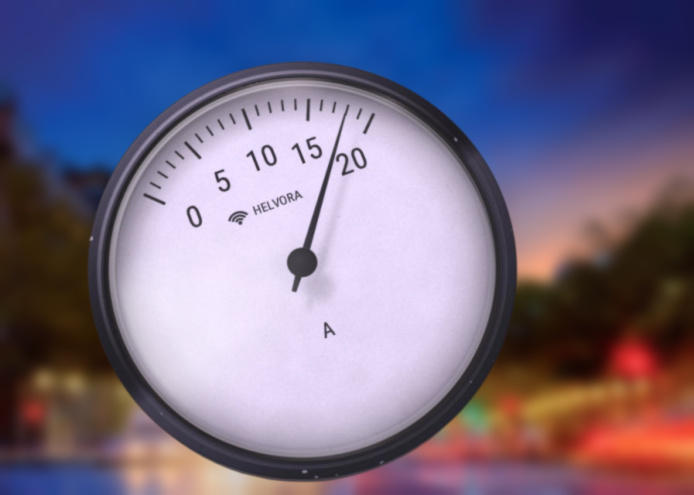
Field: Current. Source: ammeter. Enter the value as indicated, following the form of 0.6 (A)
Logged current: 18 (A)
